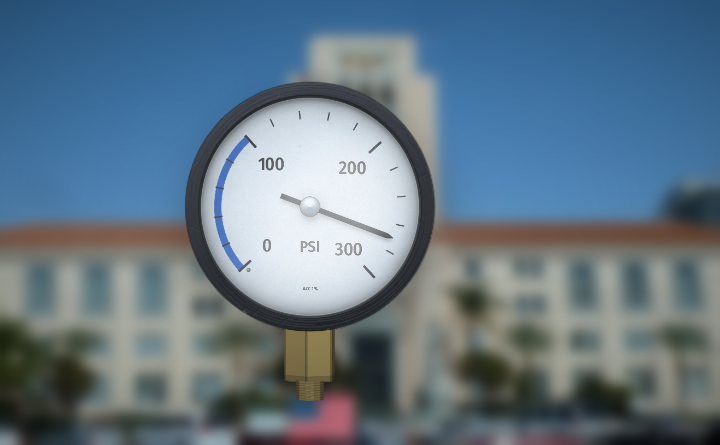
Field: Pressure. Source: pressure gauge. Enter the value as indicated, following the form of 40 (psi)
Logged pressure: 270 (psi)
